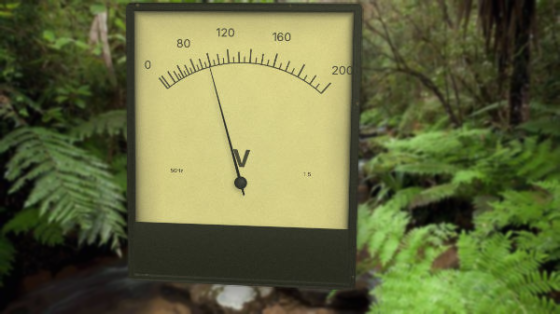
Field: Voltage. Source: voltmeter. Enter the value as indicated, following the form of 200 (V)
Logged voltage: 100 (V)
